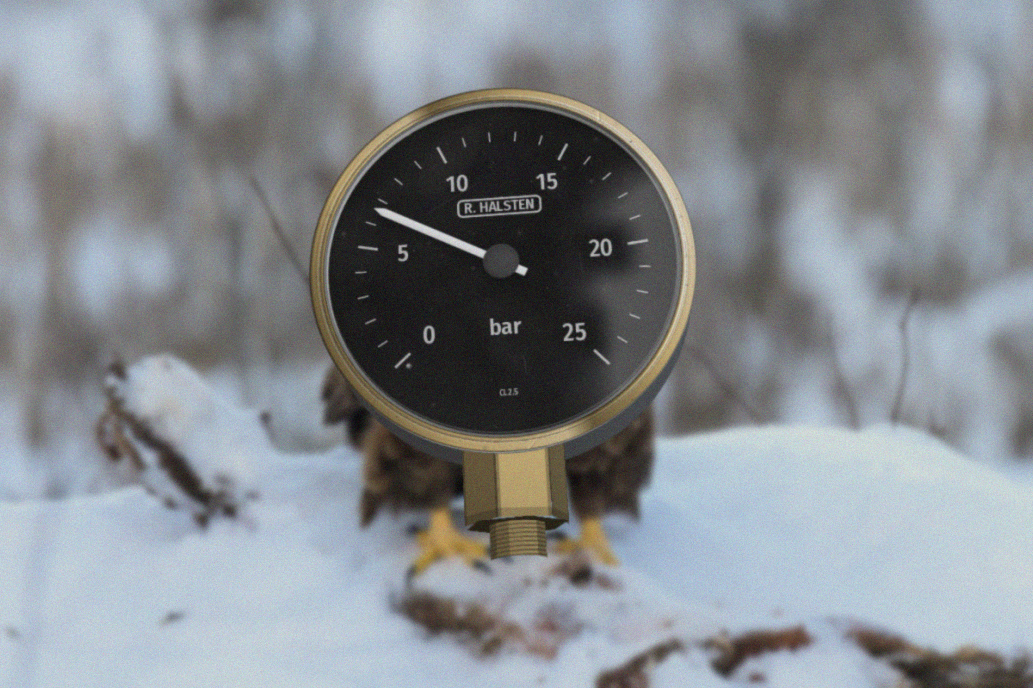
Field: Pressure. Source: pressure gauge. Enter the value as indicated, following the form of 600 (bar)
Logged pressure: 6.5 (bar)
